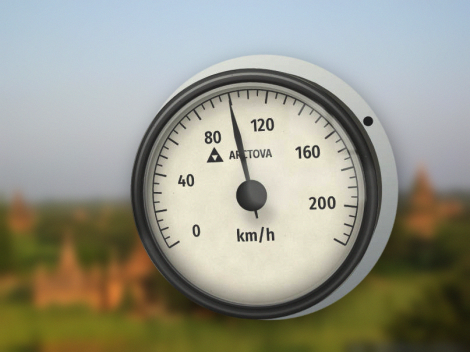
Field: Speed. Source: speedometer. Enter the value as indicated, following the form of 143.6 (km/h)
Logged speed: 100 (km/h)
